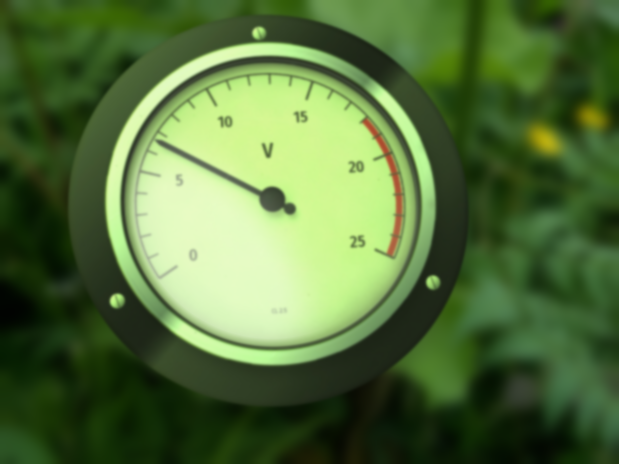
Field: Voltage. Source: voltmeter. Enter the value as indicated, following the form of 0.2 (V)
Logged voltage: 6.5 (V)
